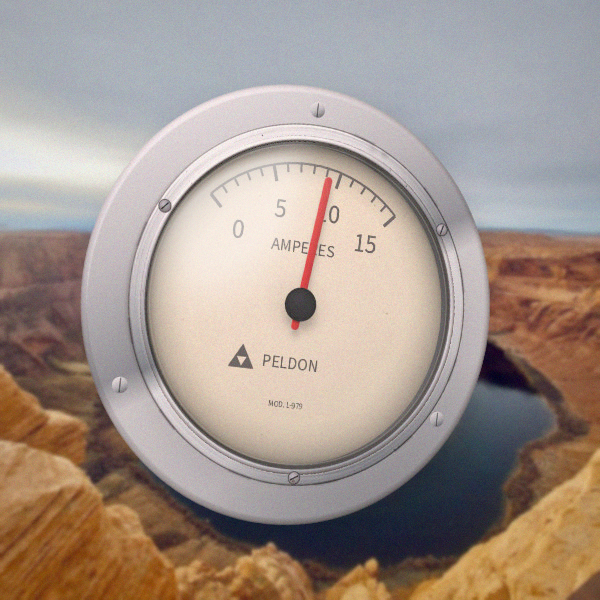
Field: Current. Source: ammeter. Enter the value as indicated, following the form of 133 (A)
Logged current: 9 (A)
